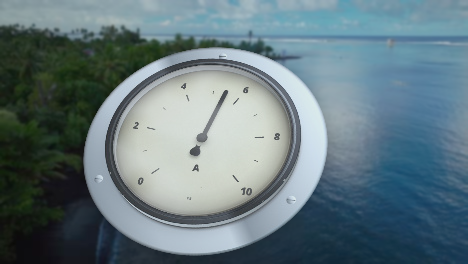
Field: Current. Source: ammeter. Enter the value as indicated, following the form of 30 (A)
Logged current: 5.5 (A)
